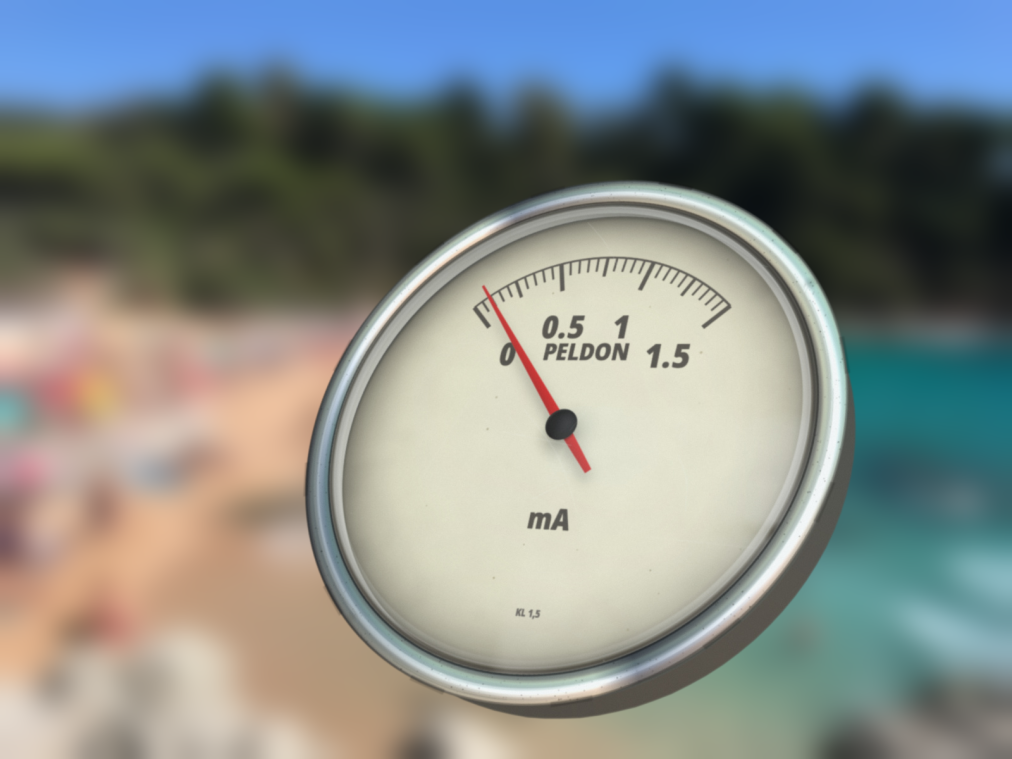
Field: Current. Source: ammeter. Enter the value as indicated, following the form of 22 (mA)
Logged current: 0.1 (mA)
